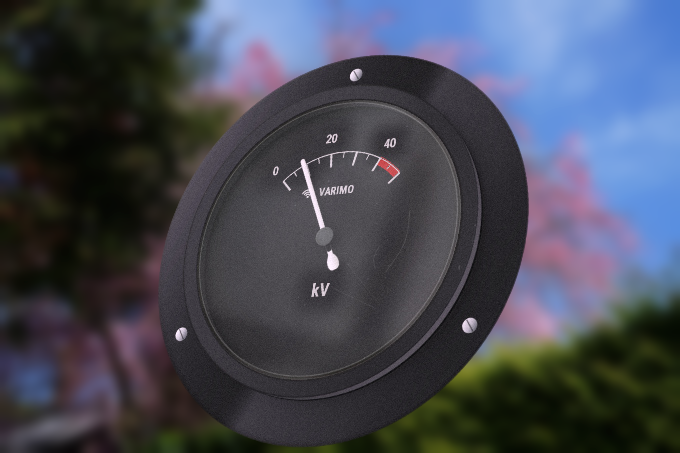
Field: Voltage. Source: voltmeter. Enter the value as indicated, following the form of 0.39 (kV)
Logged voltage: 10 (kV)
